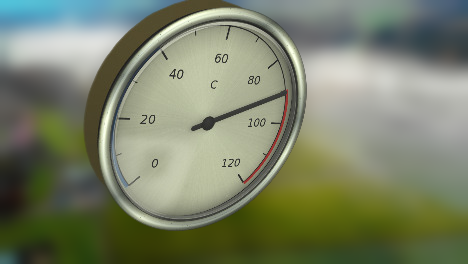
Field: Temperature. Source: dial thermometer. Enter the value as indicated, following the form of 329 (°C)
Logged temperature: 90 (°C)
